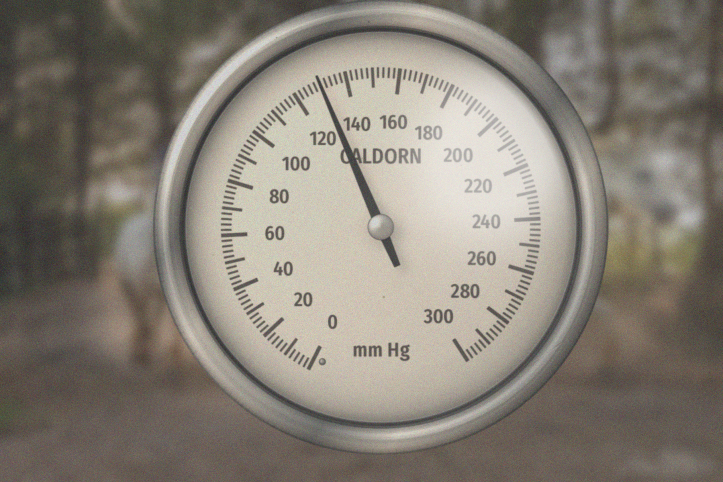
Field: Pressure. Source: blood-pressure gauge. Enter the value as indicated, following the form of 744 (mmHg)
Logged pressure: 130 (mmHg)
